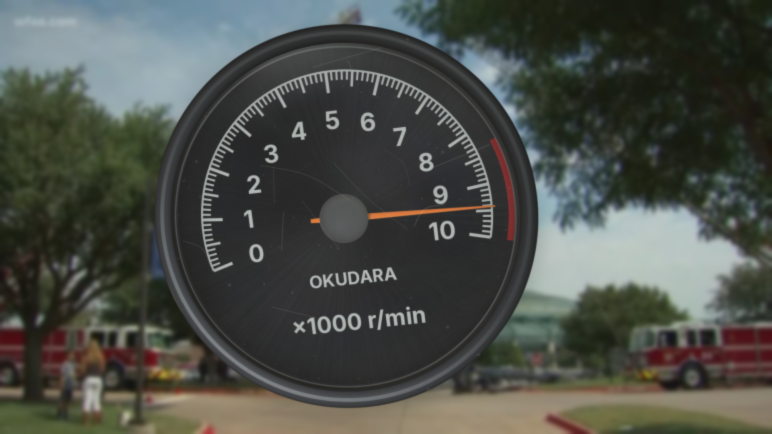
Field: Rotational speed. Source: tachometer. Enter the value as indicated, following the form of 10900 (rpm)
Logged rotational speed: 9400 (rpm)
